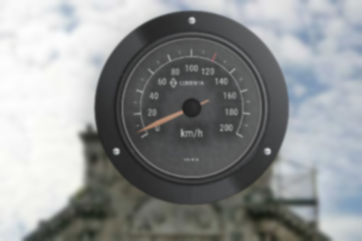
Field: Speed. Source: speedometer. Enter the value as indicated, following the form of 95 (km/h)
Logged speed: 5 (km/h)
